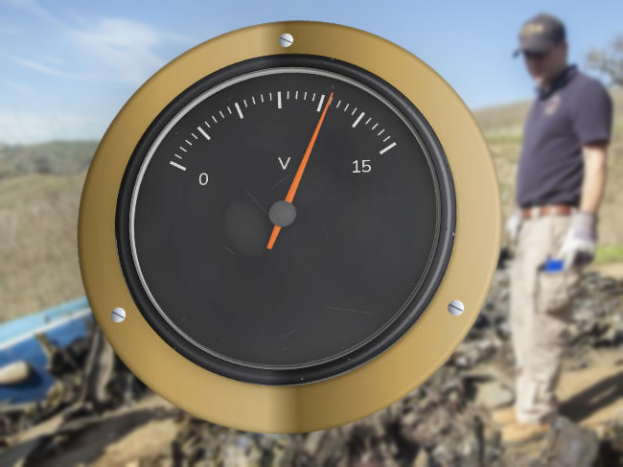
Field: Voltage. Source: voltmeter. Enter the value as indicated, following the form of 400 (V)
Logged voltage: 10.5 (V)
